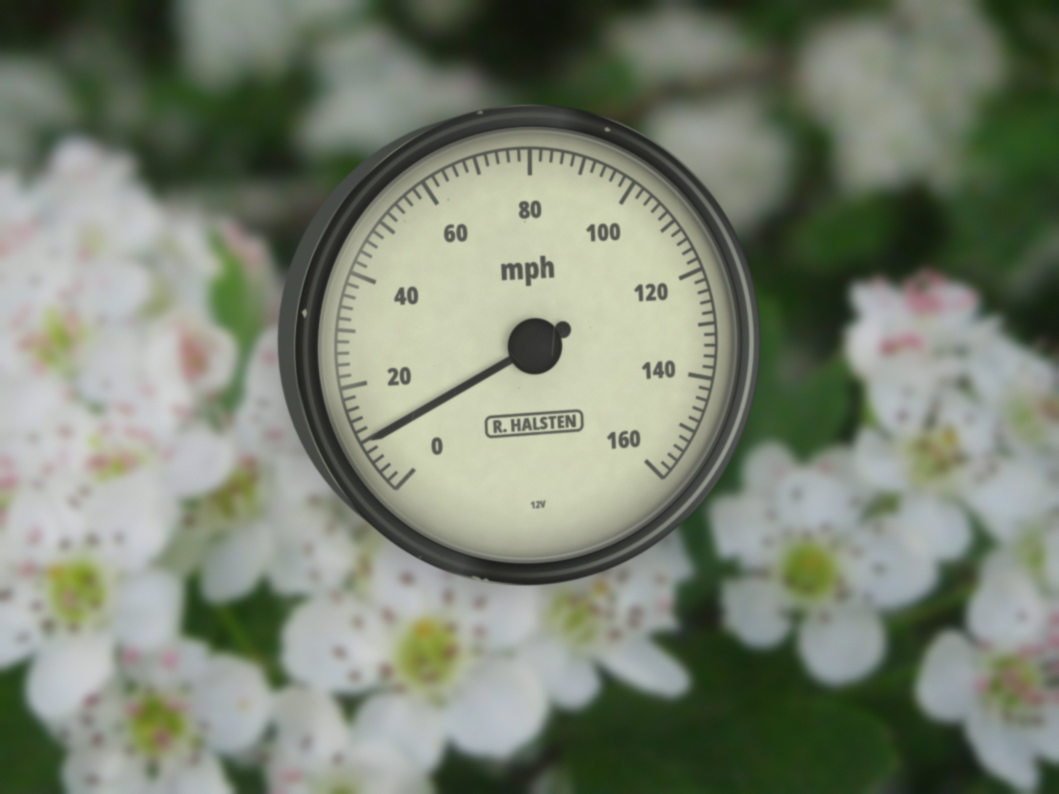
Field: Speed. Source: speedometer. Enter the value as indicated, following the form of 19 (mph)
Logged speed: 10 (mph)
